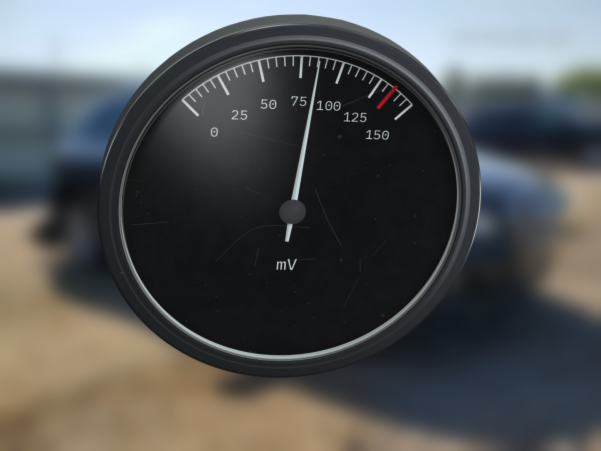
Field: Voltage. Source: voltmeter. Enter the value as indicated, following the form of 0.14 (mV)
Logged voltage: 85 (mV)
